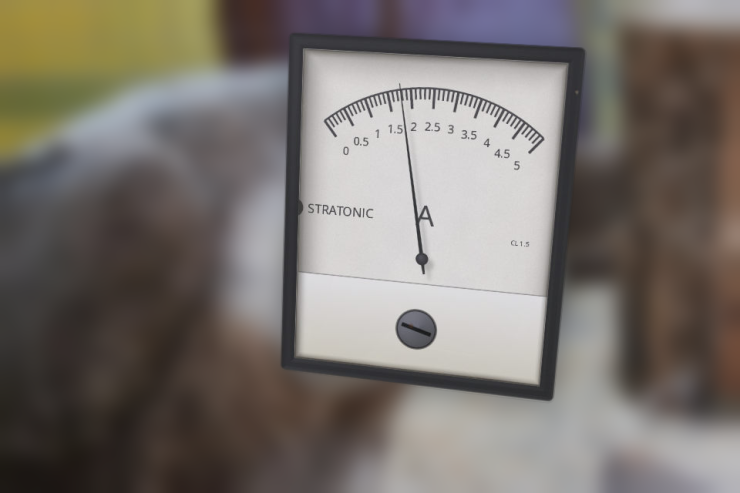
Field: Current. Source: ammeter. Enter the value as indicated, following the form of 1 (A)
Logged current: 1.8 (A)
